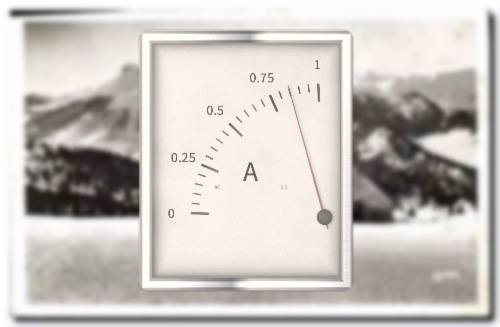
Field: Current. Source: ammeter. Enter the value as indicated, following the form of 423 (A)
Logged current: 0.85 (A)
